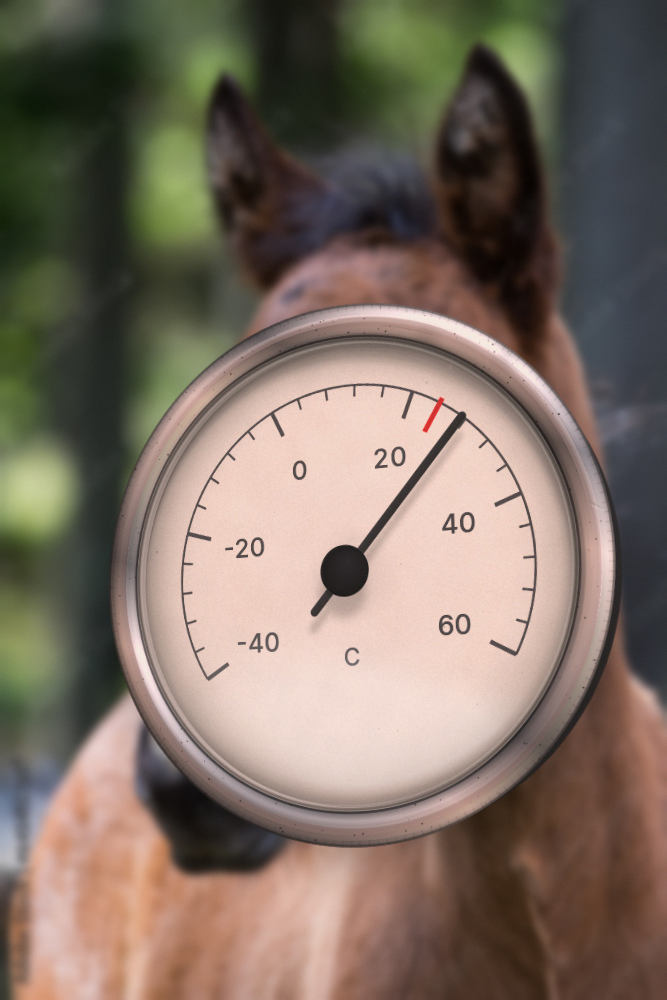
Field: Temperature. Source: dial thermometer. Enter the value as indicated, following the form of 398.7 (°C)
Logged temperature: 28 (°C)
